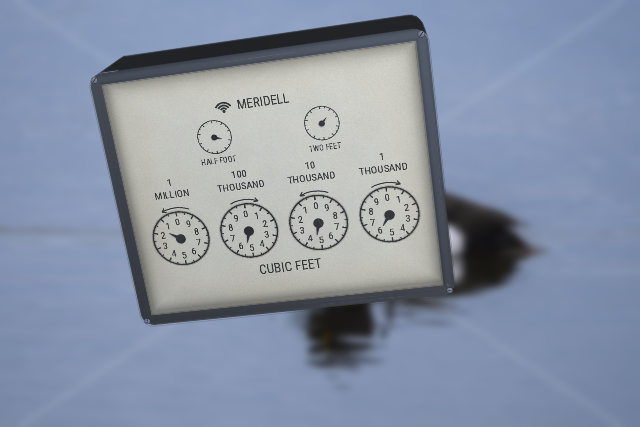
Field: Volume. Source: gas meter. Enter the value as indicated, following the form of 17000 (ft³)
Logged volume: 154600 (ft³)
